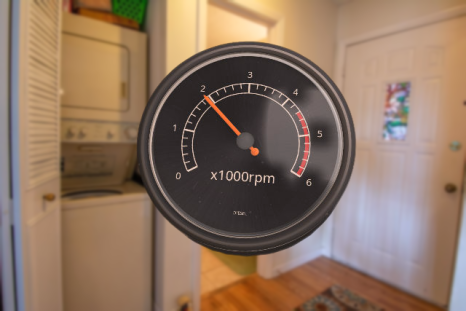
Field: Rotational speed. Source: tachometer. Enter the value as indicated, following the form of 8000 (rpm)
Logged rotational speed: 1900 (rpm)
